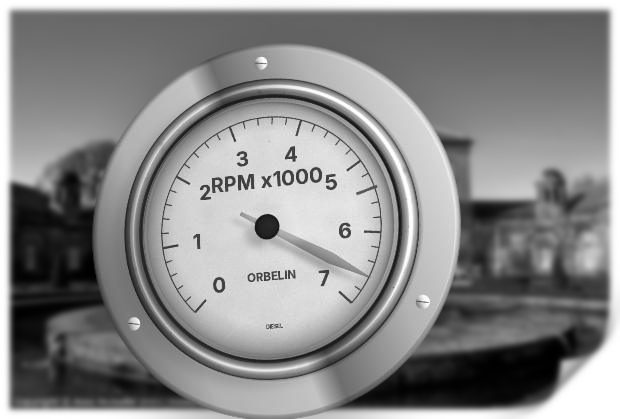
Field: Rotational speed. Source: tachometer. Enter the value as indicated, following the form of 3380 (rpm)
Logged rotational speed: 6600 (rpm)
